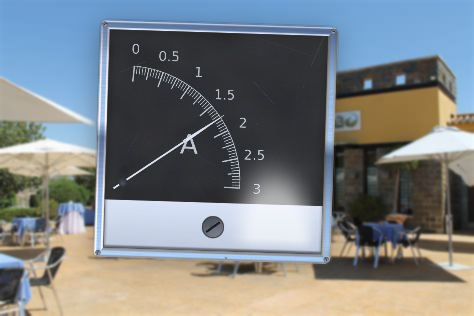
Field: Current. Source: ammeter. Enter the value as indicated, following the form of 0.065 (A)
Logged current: 1.75 (A)
